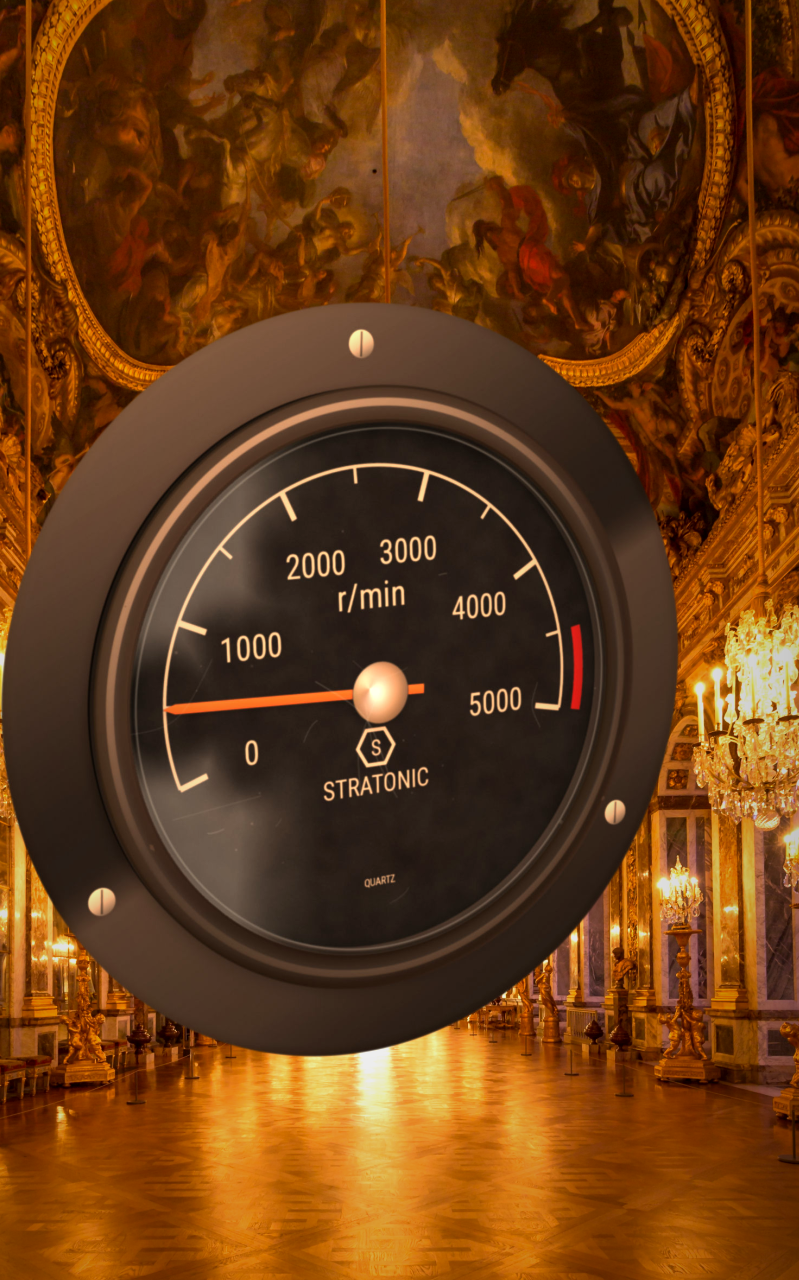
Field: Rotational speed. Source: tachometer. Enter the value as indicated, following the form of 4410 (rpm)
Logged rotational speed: 500 (rpm)
